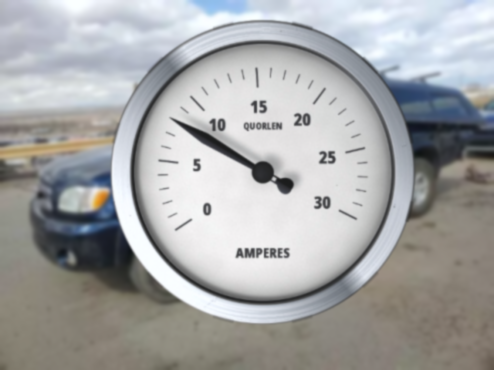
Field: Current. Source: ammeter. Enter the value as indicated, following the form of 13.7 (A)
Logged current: 8 (A)
